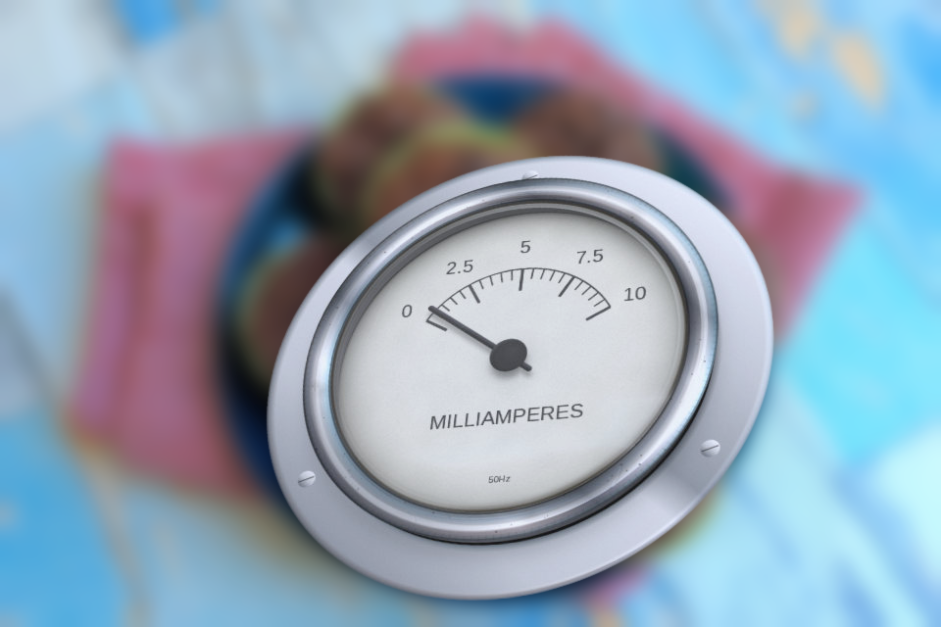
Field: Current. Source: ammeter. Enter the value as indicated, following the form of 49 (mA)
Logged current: 0.5 (mA)
